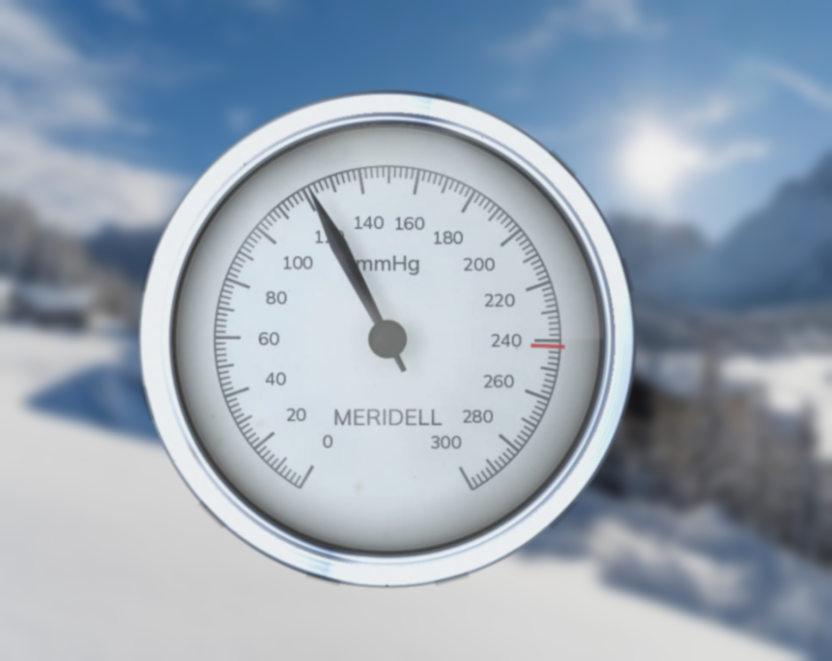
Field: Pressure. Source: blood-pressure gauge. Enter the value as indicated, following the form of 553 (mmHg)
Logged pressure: 122 (mmHg)
